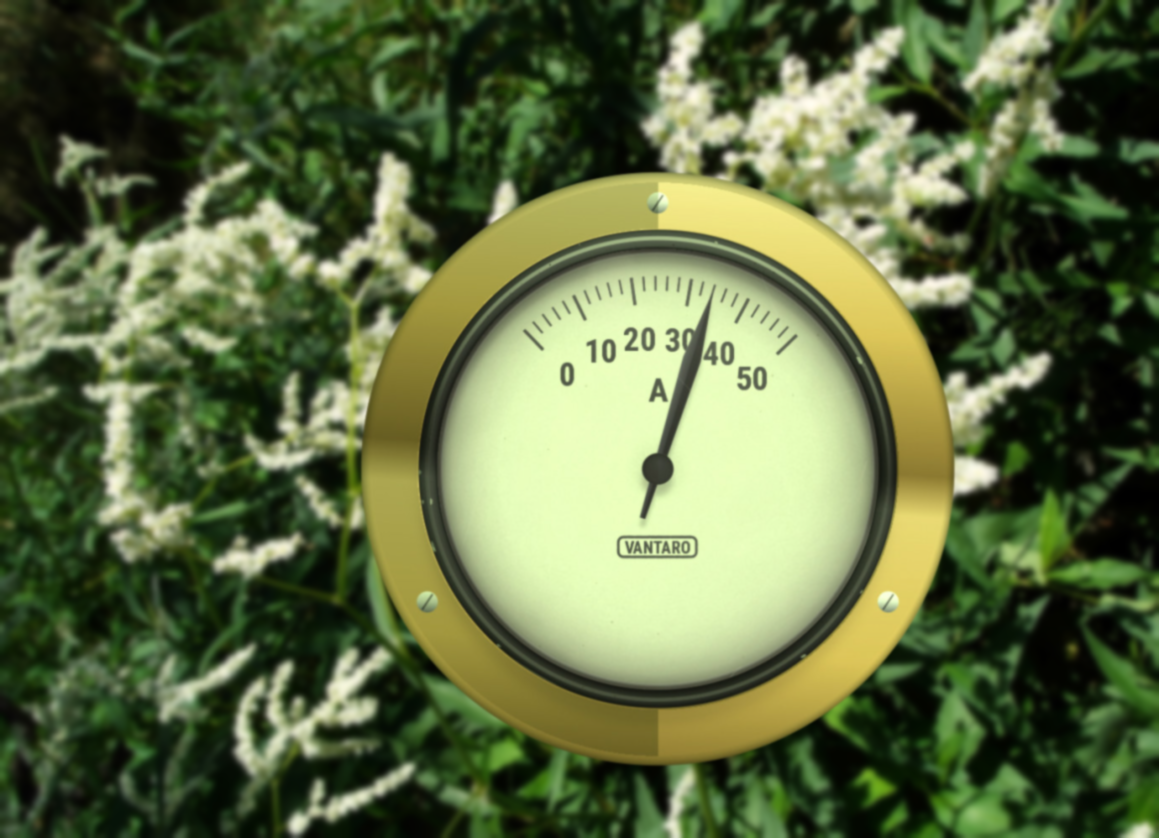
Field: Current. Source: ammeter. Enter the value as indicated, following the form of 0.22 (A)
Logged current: 34 (A)
